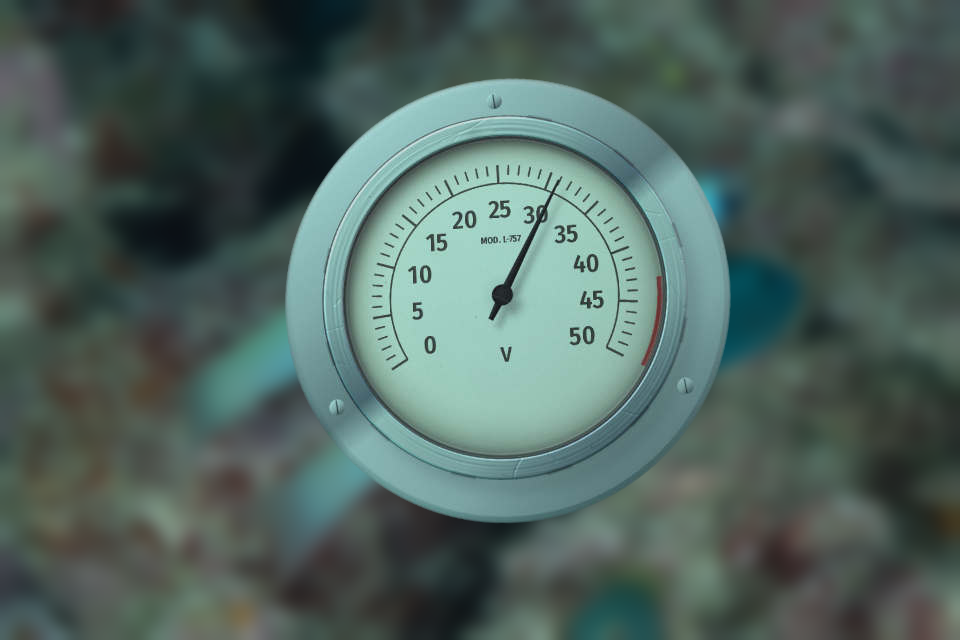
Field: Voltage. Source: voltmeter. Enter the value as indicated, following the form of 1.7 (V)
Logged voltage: 31 (V)
